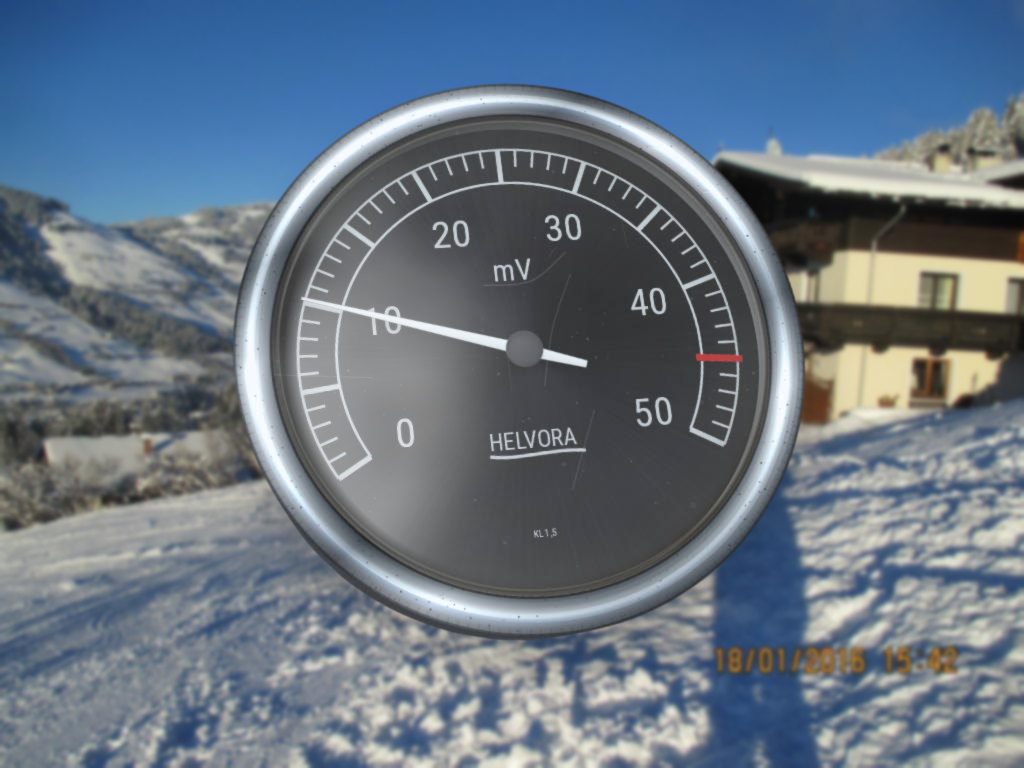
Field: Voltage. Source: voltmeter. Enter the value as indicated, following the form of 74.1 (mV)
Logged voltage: 10 (mV)
